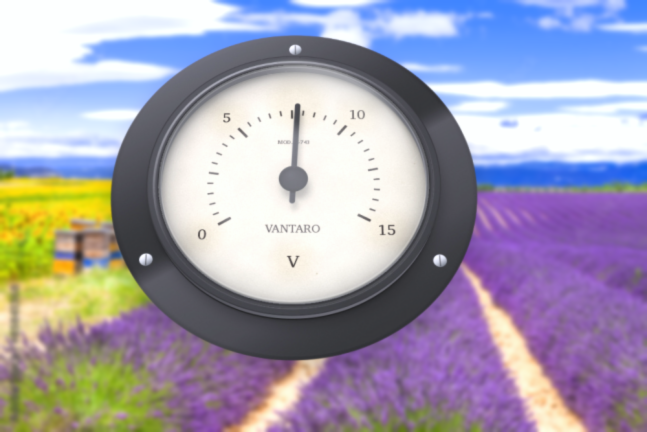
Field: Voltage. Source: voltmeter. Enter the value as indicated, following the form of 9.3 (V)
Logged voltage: 7.75 (V)
